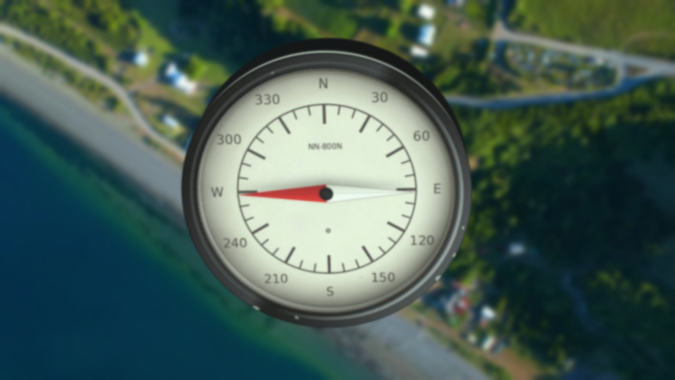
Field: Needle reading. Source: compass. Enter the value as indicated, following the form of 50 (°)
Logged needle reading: 270 (°)
